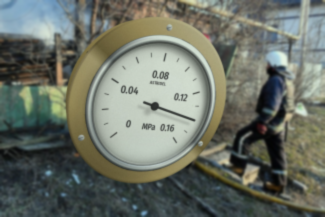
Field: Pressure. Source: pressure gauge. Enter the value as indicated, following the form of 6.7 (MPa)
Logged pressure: 0.14 (MPa)
